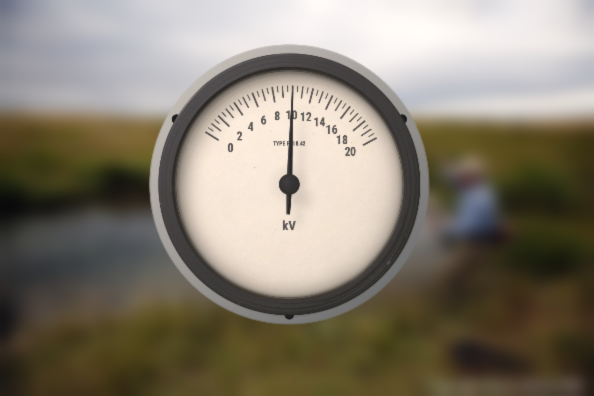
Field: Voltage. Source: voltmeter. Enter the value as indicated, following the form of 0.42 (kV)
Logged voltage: 10 (kV)
